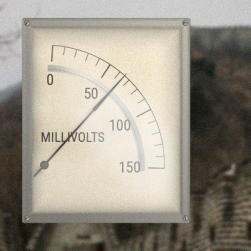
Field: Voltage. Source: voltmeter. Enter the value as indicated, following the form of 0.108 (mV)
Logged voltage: 65 (mV)
